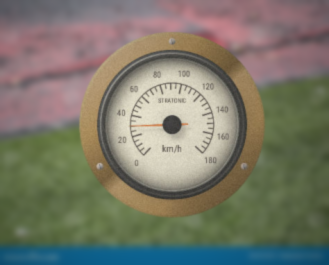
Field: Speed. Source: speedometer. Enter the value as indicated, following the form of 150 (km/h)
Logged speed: 30 (km/h)
